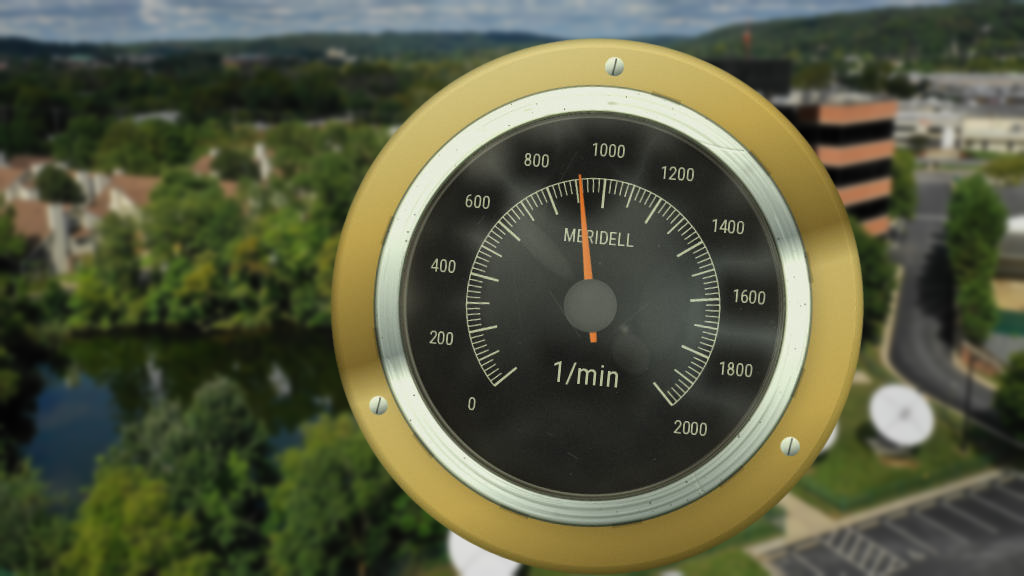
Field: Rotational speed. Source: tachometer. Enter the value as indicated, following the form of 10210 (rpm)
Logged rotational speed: 920 (rpm)
